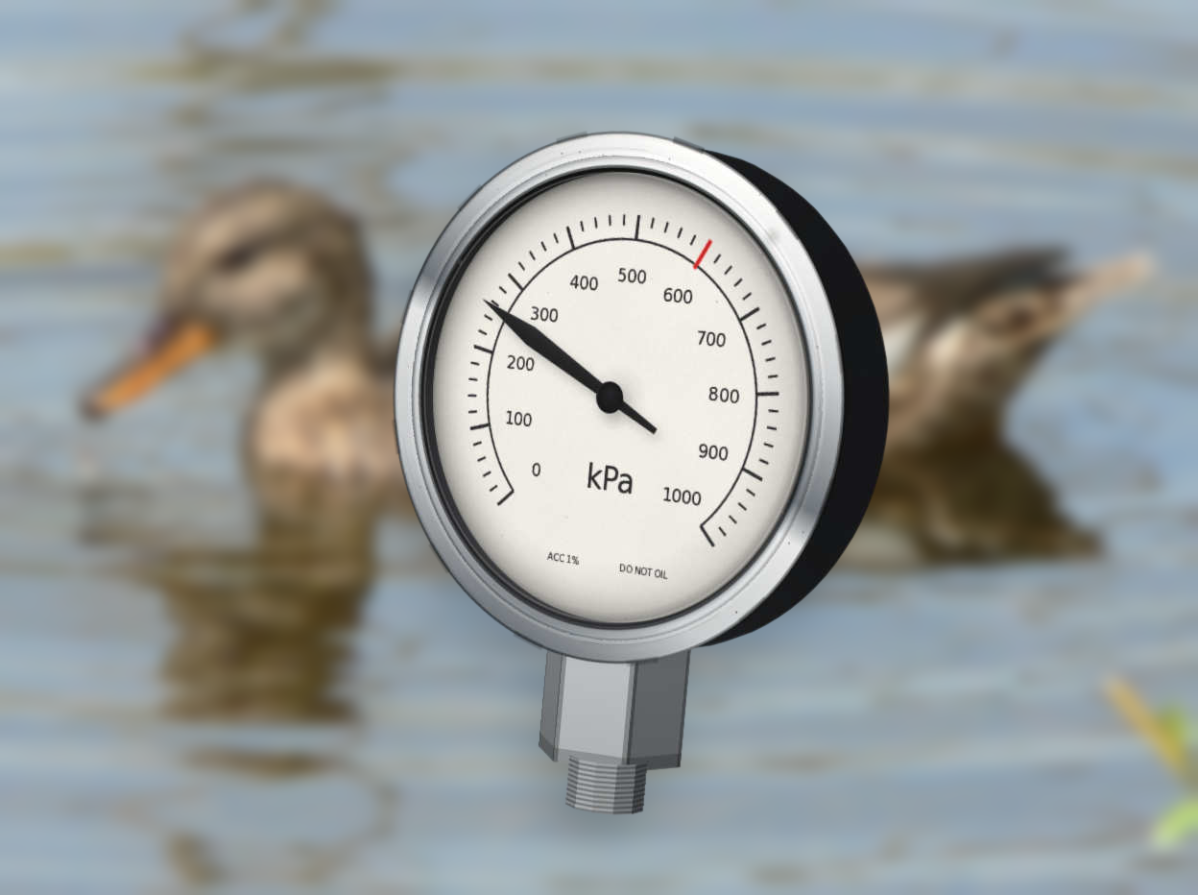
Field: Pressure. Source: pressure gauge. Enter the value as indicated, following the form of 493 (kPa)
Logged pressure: 260 (kPa)
